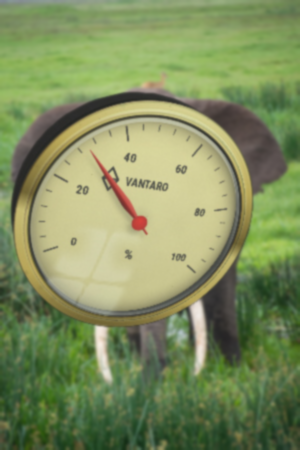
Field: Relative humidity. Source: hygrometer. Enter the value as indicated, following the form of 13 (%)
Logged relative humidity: 30 (%)
